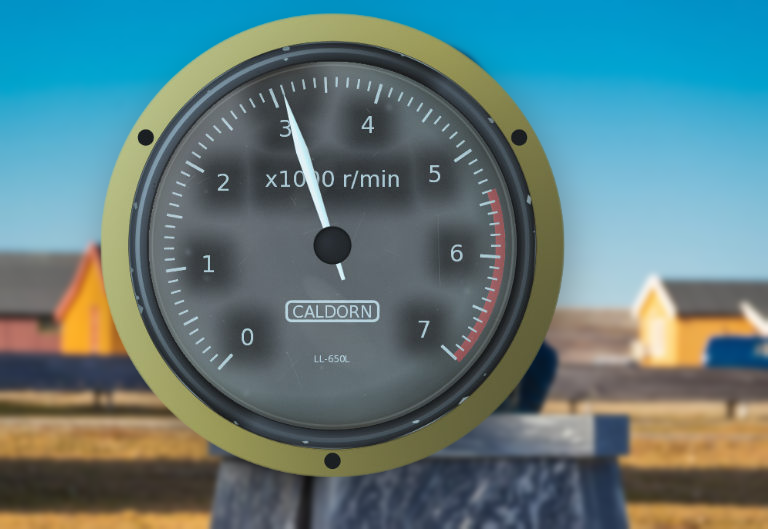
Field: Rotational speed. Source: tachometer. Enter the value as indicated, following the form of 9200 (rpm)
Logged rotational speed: 3100 (rpm)
